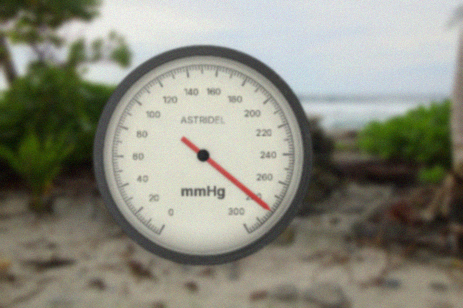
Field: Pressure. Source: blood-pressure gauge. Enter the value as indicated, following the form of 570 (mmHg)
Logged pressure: 280 (mmHg)
